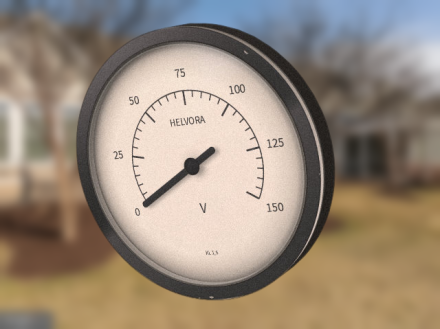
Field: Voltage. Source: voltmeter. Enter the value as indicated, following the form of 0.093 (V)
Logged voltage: 0 (V)
